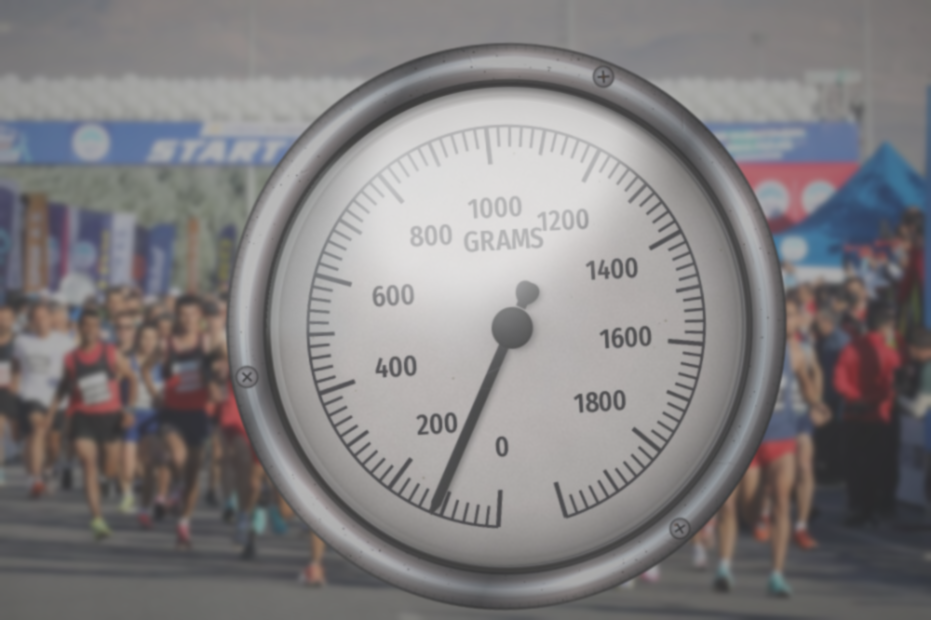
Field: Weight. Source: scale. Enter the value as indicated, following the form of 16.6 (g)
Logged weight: 120 (g)
